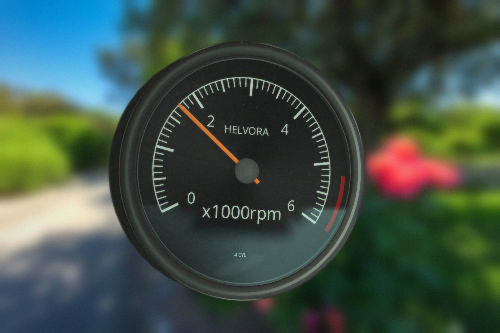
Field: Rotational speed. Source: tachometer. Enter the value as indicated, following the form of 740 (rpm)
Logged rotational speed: 1700 (rpm)
